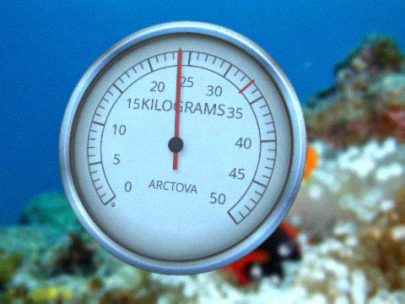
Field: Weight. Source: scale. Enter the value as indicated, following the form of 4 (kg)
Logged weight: 24 (kg)
